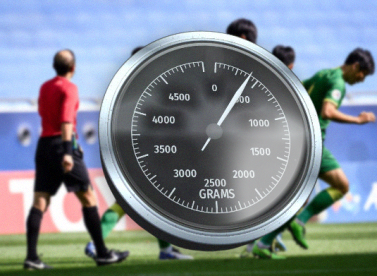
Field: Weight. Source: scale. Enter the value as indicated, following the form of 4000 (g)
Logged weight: 400 (g)
